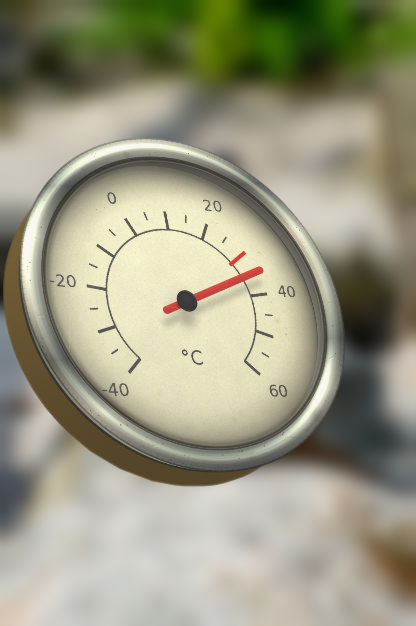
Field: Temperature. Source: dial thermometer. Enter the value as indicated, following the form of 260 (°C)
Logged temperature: 35 (°C)
